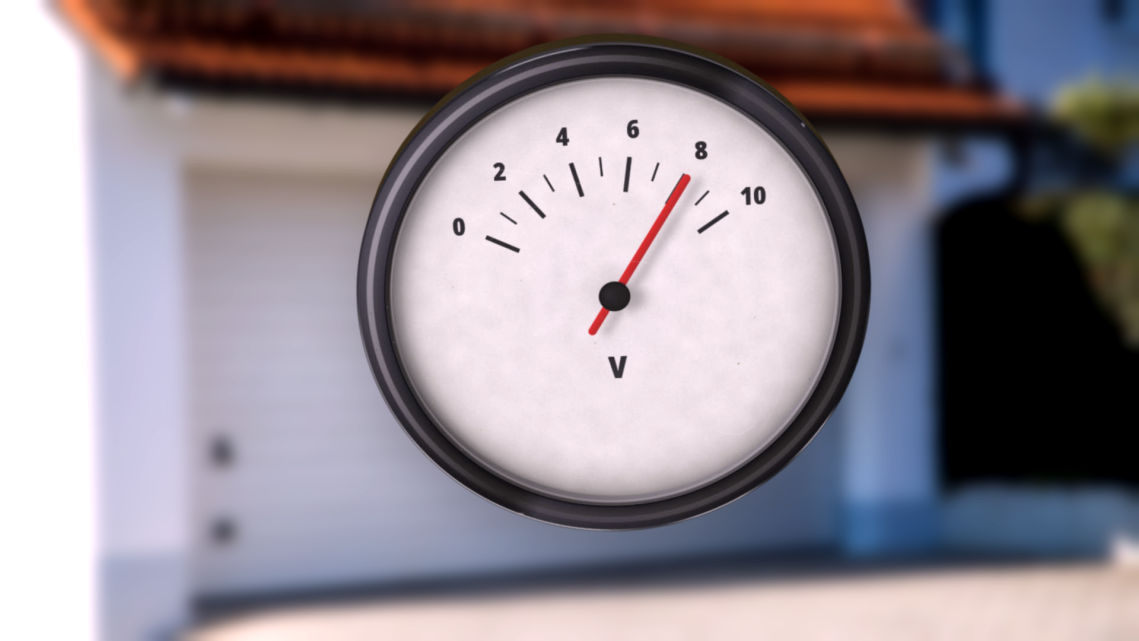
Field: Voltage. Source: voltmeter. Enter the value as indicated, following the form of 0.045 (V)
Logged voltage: 8 (V)
